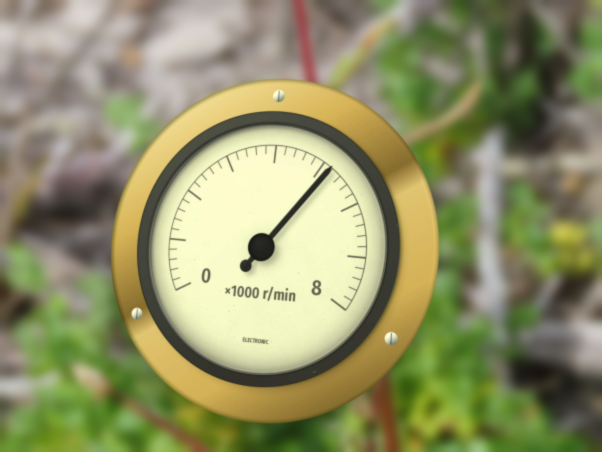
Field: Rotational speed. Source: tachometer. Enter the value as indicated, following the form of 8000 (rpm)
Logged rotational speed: 5200 (rpm)
